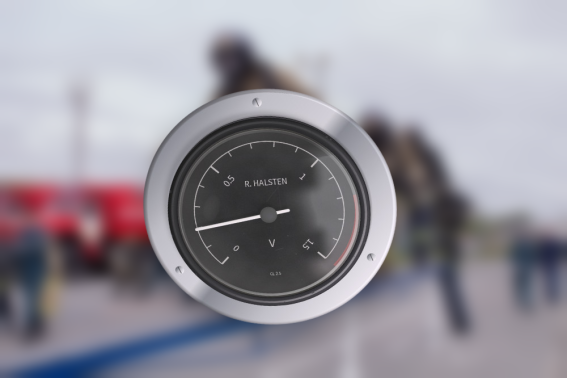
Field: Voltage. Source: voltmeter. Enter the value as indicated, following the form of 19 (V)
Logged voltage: 0.2 (V)
